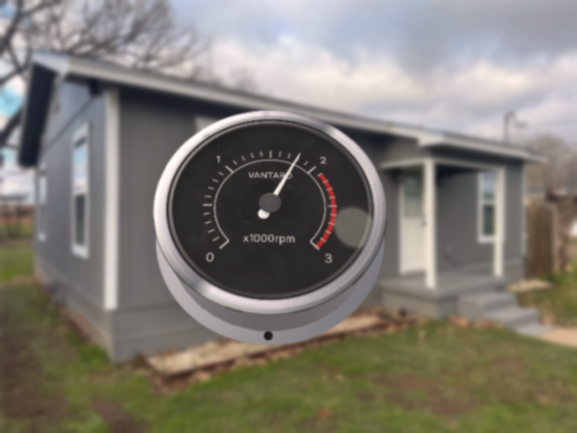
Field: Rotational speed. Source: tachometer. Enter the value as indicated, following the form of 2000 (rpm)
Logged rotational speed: 1800 (rpm)
